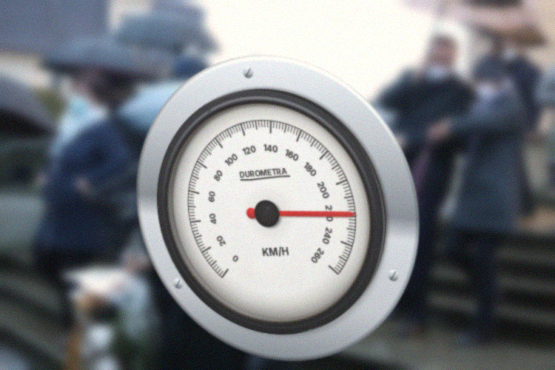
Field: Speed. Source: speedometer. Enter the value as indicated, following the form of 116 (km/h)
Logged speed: 220 (km/h)
